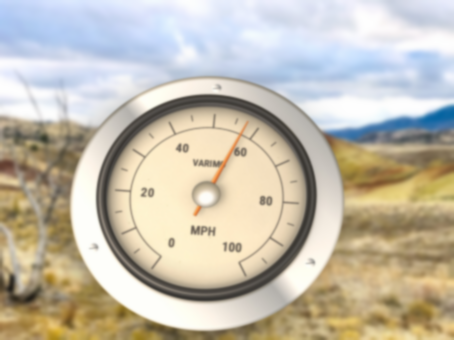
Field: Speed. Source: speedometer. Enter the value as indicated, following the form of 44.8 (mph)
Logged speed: 57.5 (mph)
